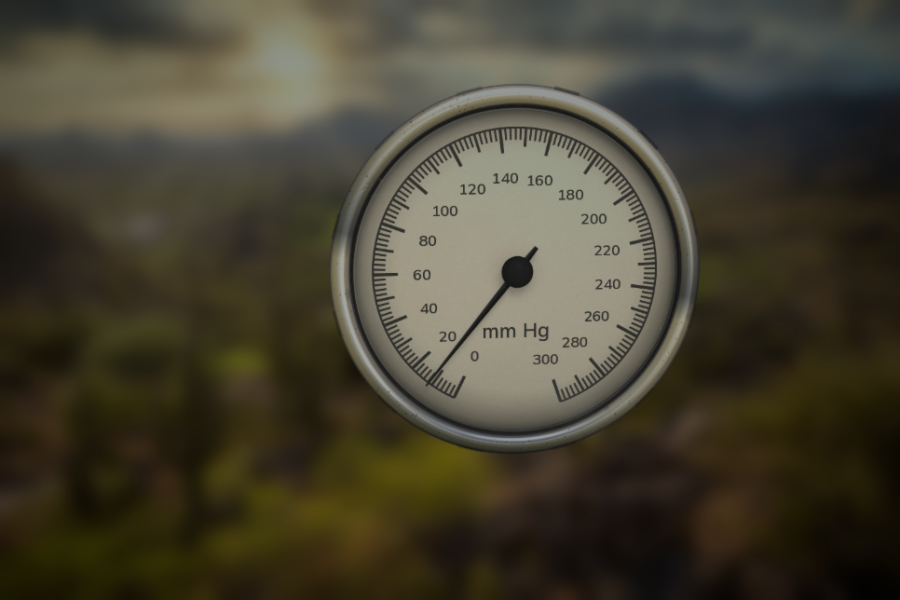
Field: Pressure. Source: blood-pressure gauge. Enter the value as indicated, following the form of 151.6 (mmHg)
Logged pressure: 12 (mmHg)
